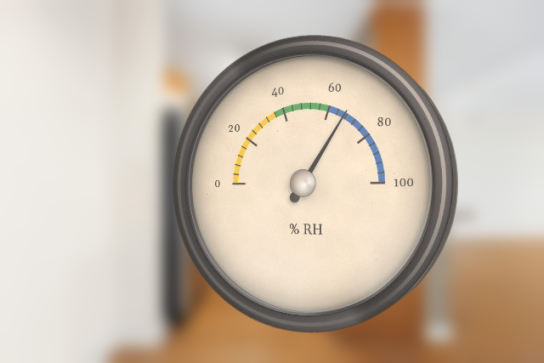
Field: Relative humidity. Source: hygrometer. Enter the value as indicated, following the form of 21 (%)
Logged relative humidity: 68 (%)
